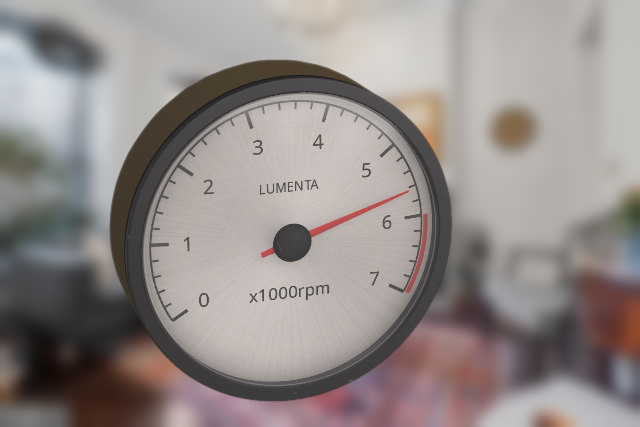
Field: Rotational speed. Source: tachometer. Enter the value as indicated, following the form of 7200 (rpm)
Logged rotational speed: 5600 (rpm)
